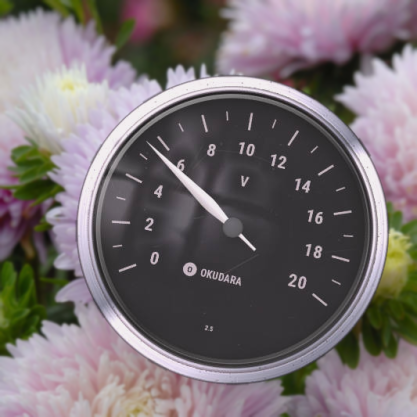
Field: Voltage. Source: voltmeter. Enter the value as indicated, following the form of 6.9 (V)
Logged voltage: 5.5 (V)
